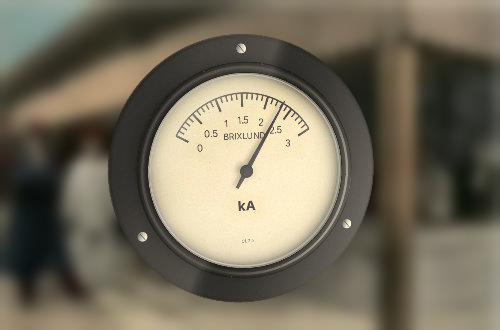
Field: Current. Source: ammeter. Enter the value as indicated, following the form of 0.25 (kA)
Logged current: 2.3 (kA)
